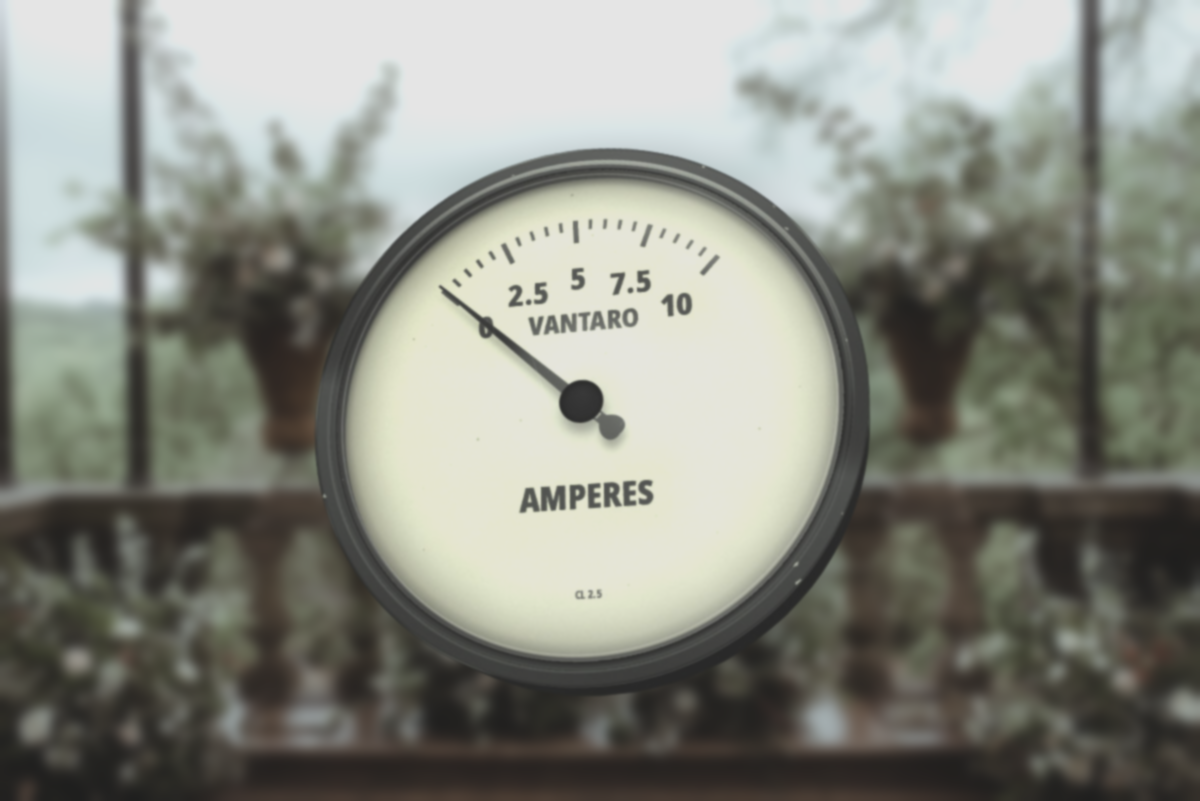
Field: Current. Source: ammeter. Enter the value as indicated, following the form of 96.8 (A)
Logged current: 0 (A)
